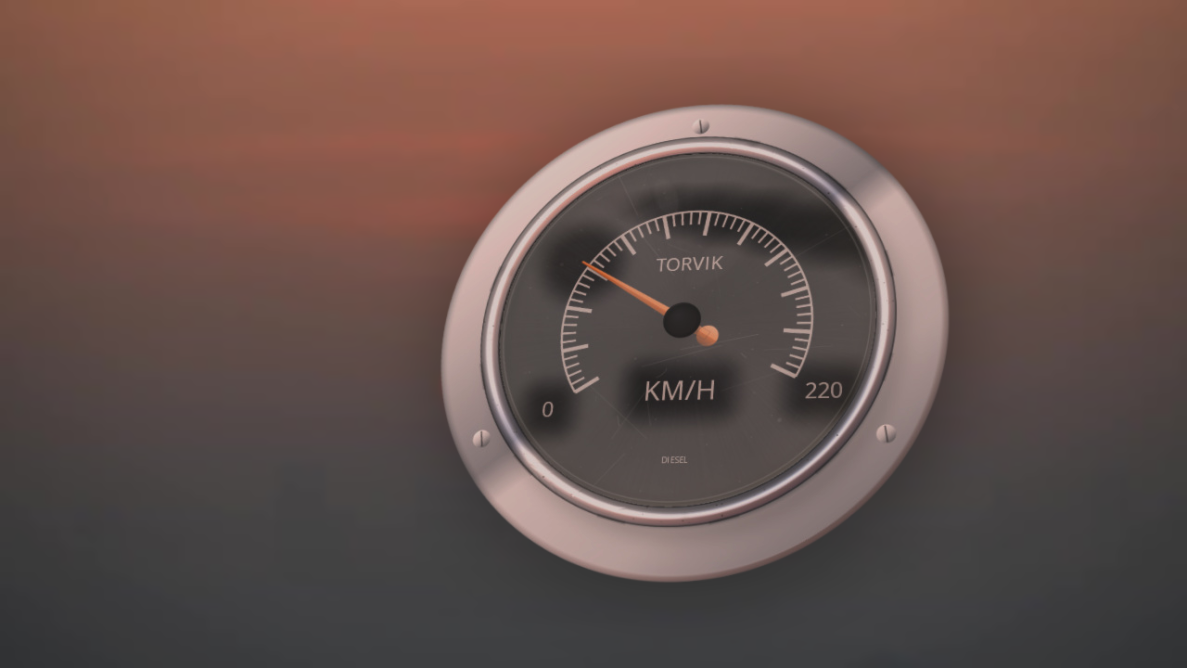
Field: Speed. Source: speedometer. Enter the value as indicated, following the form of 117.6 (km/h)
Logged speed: 60 (km/h)
